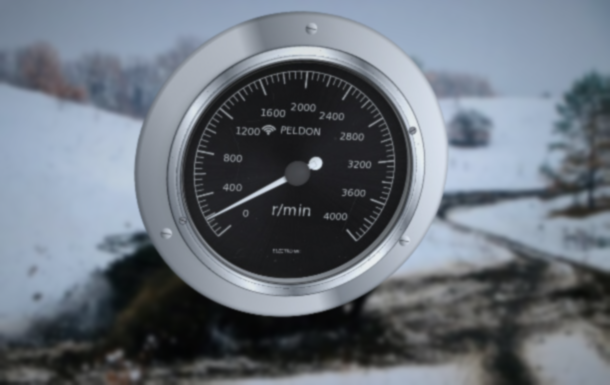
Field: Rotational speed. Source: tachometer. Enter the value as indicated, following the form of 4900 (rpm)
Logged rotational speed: 200 (rpm)
